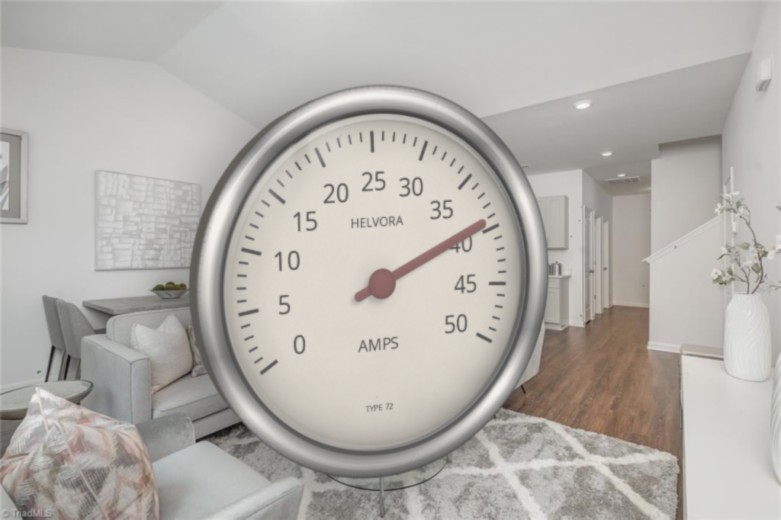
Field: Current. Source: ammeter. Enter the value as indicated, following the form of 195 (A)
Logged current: 39 (A)
